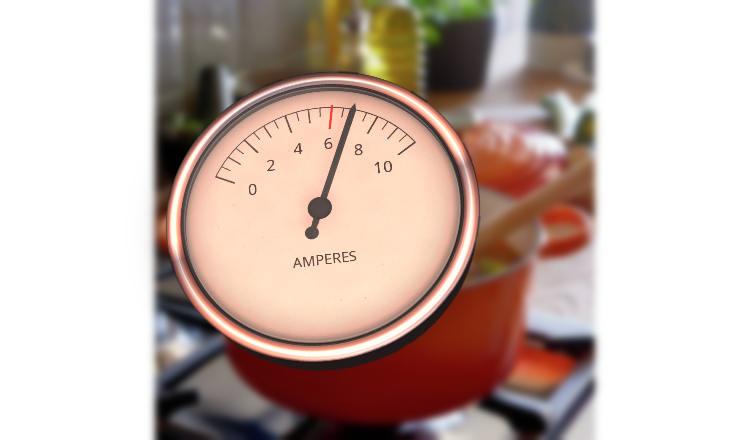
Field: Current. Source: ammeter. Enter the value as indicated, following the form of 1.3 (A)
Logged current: 7 (A)
